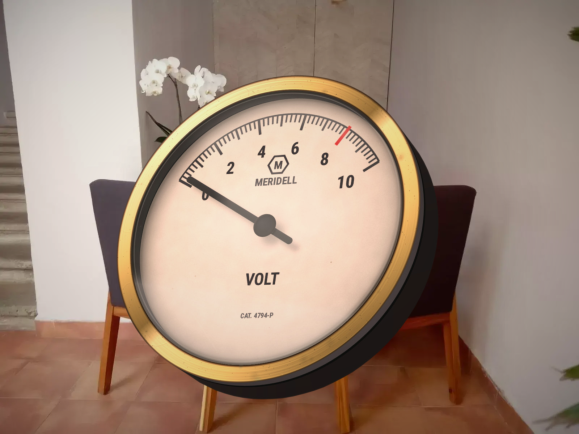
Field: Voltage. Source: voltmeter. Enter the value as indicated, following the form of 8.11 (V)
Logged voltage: 0.2 (V)
